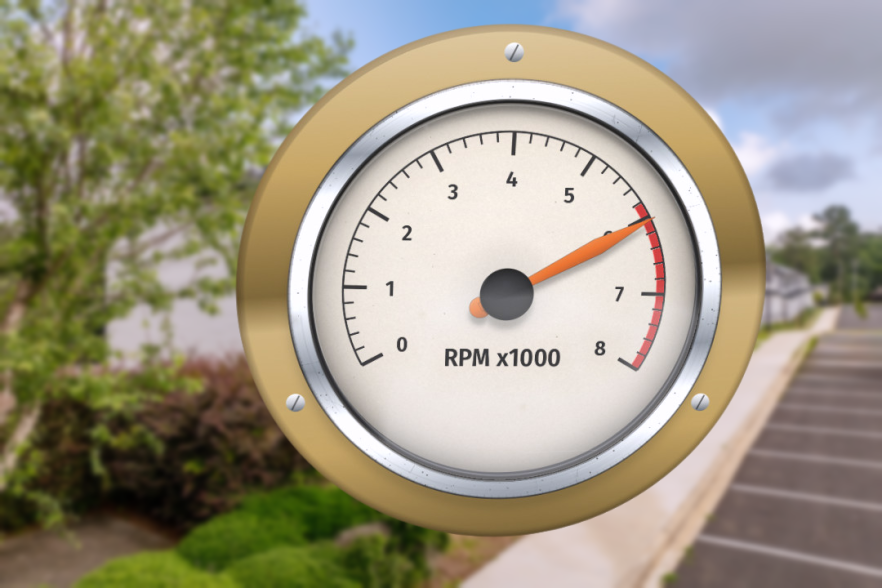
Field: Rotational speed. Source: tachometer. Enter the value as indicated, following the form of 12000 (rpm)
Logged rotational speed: 6000 (rpm)
